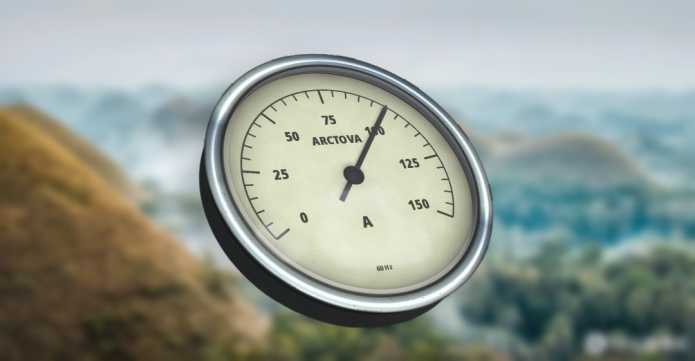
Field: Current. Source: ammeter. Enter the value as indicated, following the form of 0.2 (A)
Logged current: 100 (A)
